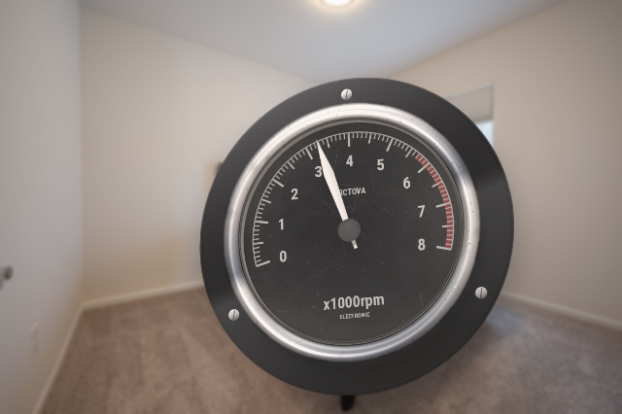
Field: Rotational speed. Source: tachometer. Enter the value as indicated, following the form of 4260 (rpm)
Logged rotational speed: 3300 (rpm)
